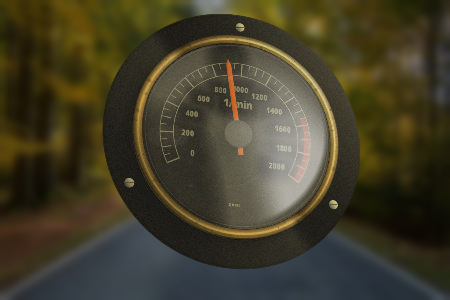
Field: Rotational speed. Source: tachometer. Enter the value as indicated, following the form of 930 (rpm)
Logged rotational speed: 900 (rpm)
